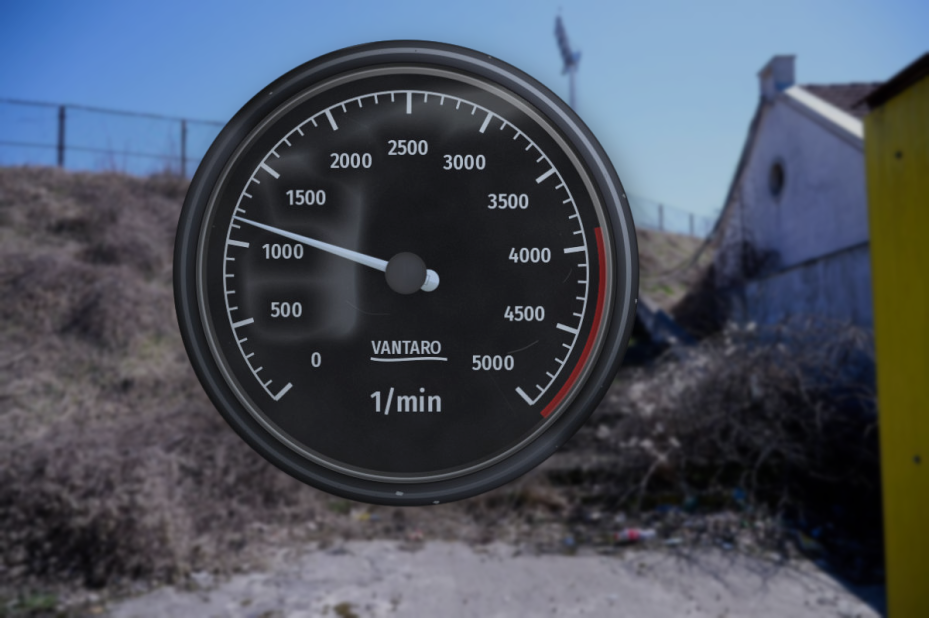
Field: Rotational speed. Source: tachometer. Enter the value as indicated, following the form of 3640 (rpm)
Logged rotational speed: 1150 (rpm)
